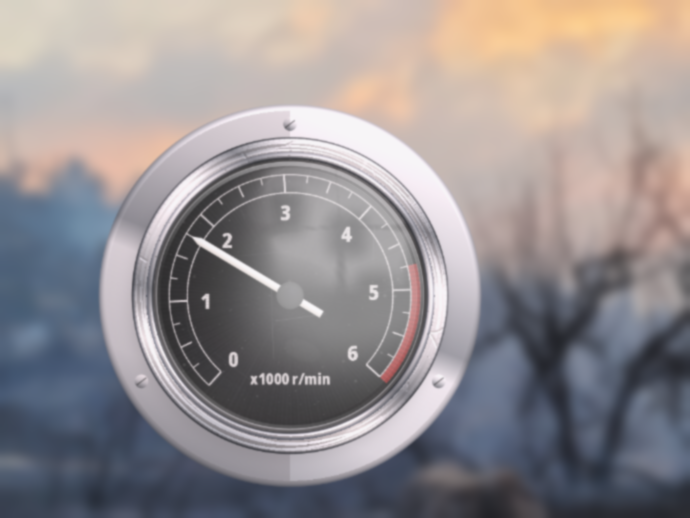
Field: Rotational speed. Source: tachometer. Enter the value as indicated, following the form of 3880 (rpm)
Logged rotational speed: 1750 (rpm)
